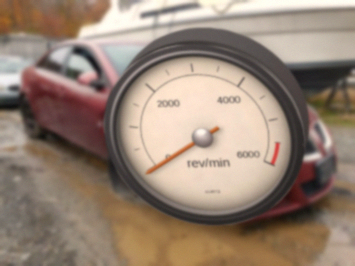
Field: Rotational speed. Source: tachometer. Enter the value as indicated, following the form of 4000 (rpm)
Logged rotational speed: 0 (rpm)
